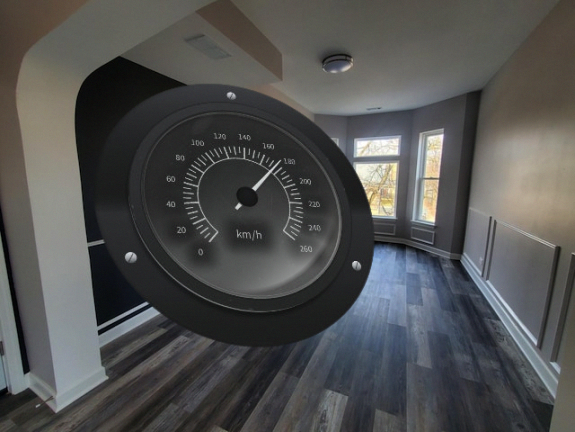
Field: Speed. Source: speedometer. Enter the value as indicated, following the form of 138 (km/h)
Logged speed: 175 (km/h)
